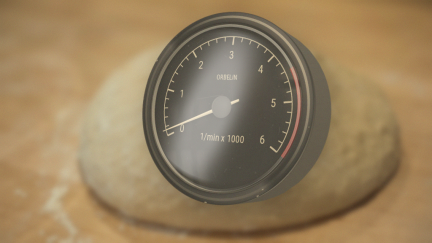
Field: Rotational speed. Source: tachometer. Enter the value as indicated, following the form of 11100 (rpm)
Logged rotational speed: 100 (rpm)
